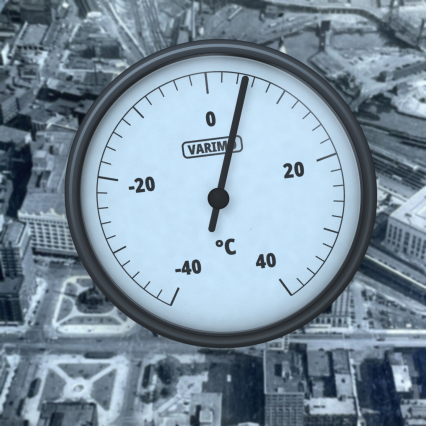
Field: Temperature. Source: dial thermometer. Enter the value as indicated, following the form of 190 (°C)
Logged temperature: 5 (°C)
